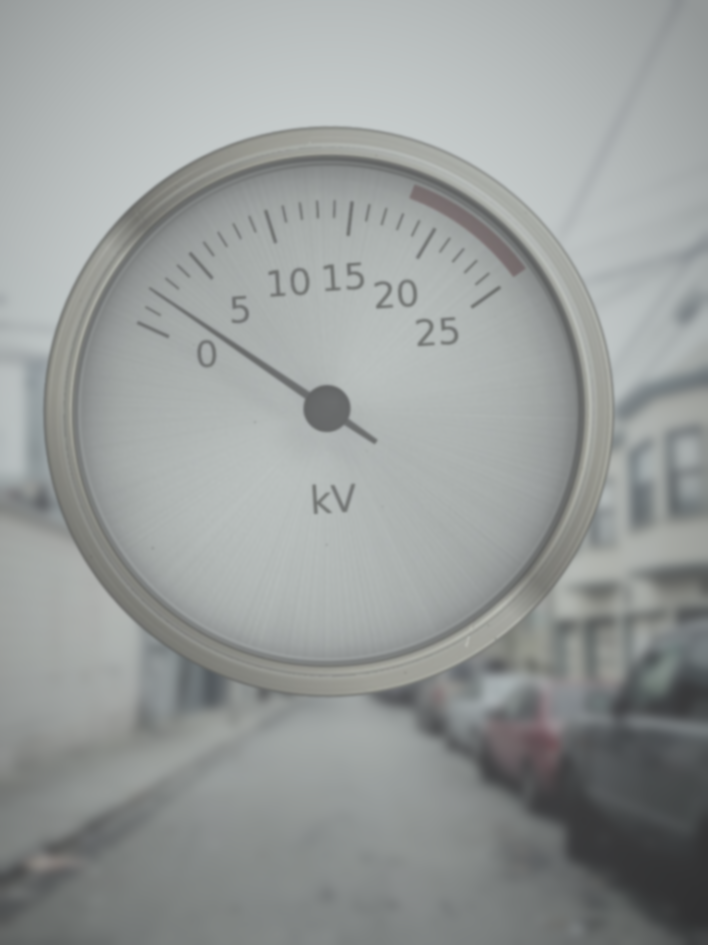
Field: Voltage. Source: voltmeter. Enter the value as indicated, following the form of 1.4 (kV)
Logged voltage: 2 (kV)
